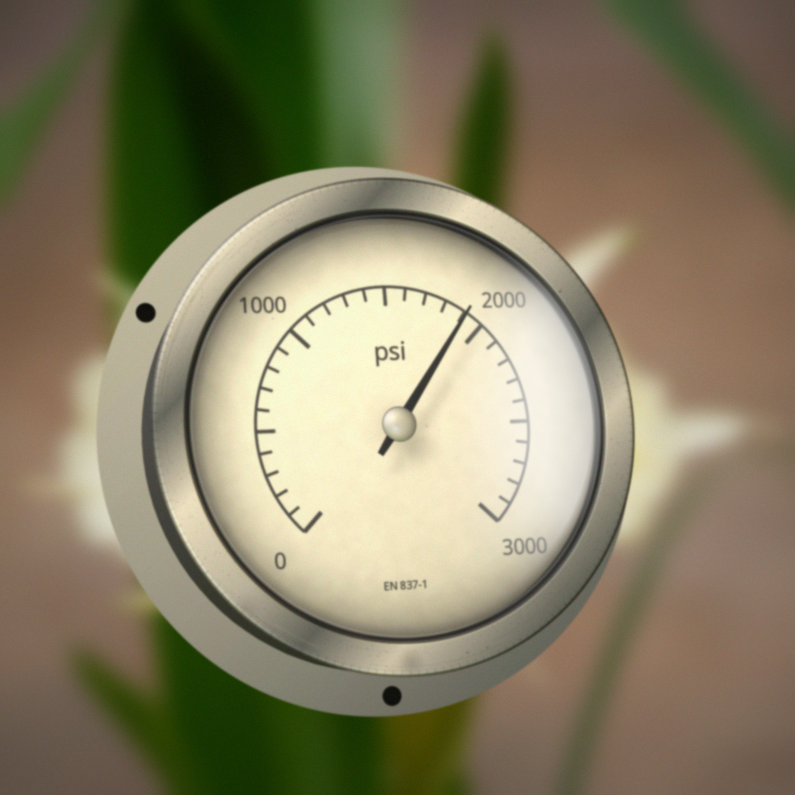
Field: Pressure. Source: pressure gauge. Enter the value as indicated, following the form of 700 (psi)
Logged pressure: 1900 (psi)
